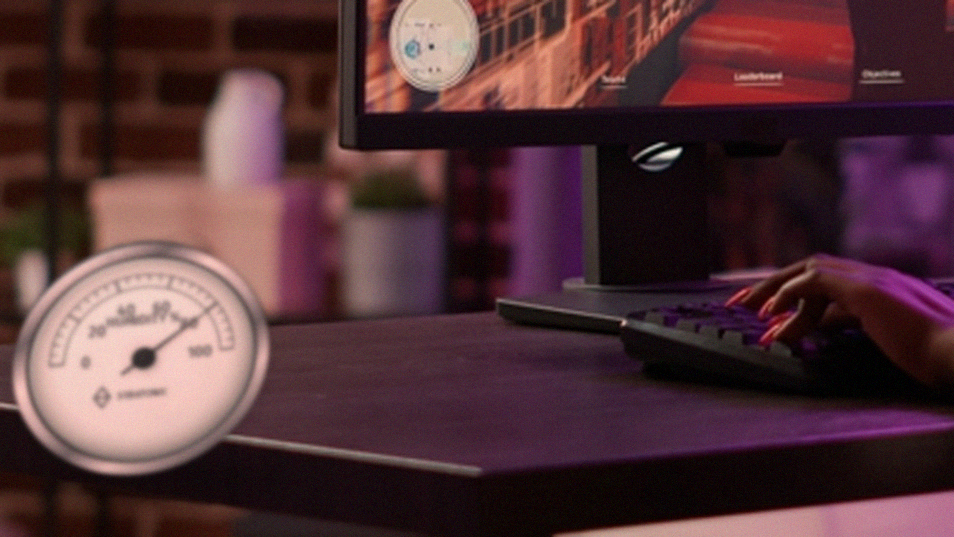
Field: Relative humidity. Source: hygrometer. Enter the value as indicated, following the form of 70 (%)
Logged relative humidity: 80 (%)
